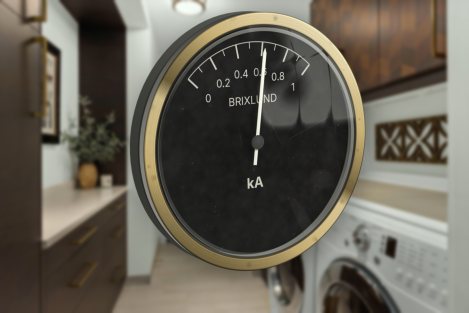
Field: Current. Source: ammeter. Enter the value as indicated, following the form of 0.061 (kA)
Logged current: 0.6 (kA)
